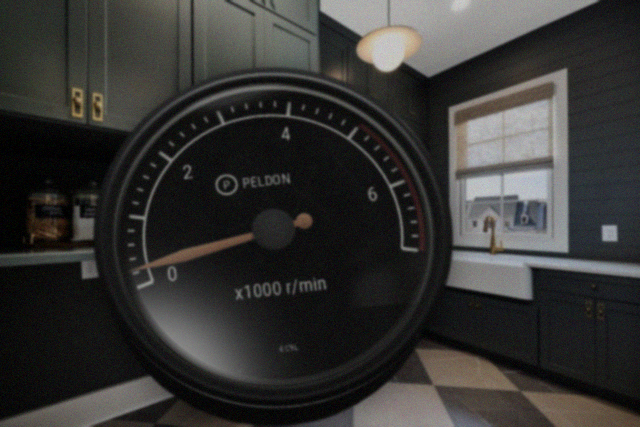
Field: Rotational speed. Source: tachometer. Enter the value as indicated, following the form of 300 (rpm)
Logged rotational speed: 200 (rpm)
